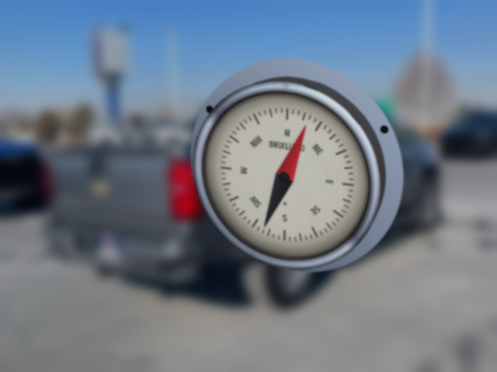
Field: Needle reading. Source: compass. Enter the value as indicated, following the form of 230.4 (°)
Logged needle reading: 20 (°)
